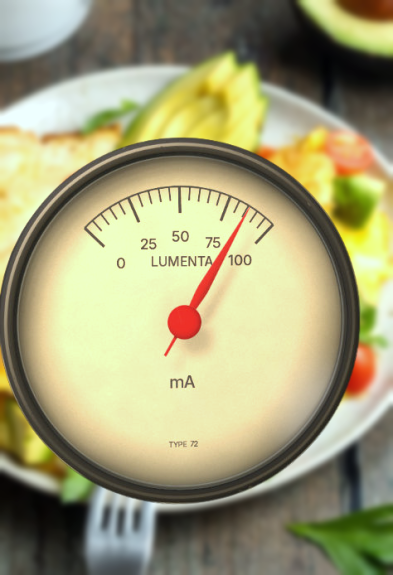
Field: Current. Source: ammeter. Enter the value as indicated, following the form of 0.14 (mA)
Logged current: 85 (mA)
